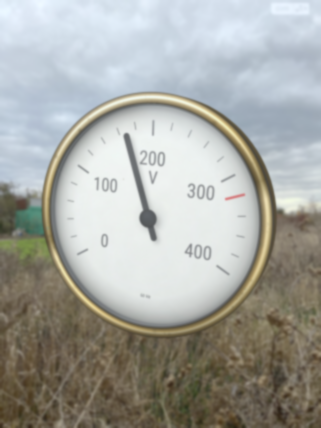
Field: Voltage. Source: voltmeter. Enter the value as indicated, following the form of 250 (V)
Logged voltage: 170 (V)
